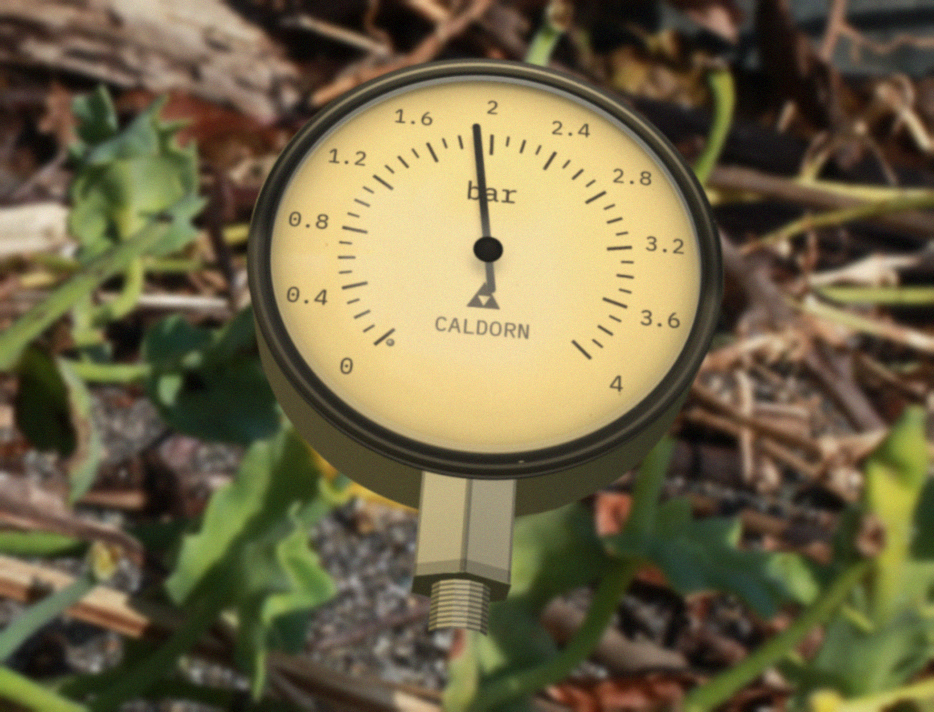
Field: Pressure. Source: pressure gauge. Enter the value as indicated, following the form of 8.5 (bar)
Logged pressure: 1.9 (bar)
